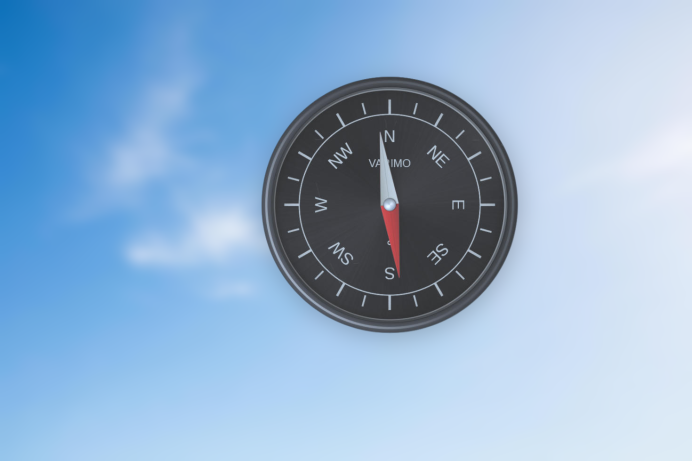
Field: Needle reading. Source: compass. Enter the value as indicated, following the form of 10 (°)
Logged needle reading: 172.5 (°)
